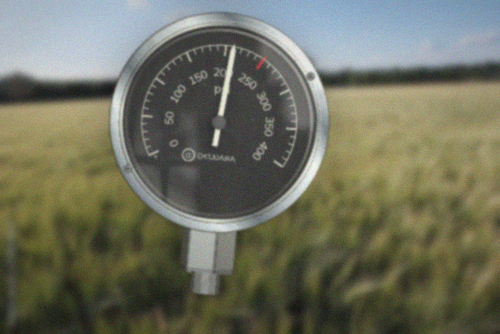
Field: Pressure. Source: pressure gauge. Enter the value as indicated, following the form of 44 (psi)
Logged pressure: 210 (psi)
